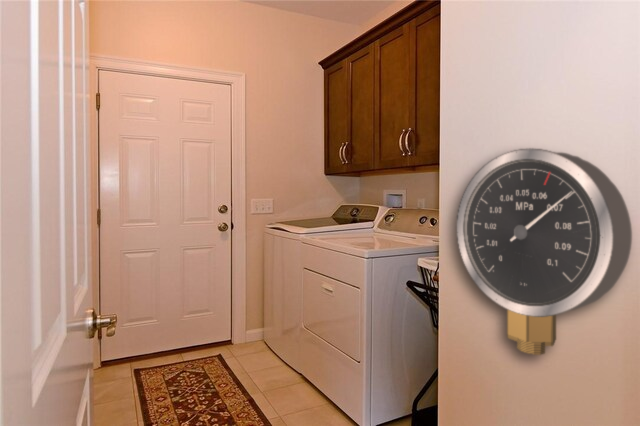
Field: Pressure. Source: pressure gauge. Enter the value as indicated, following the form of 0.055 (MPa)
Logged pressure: 0.07 (MPa)
